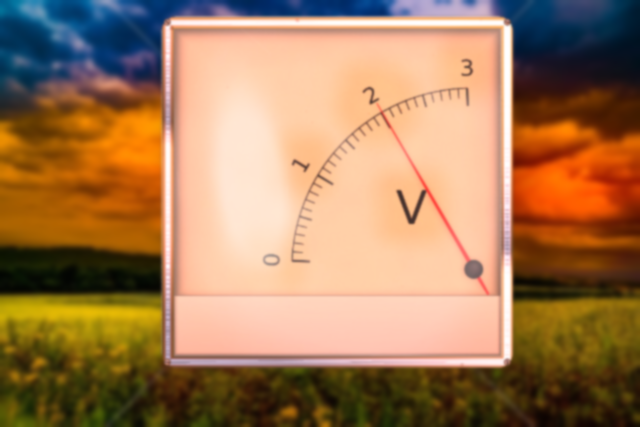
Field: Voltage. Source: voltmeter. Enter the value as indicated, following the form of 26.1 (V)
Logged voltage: 2 (V)
